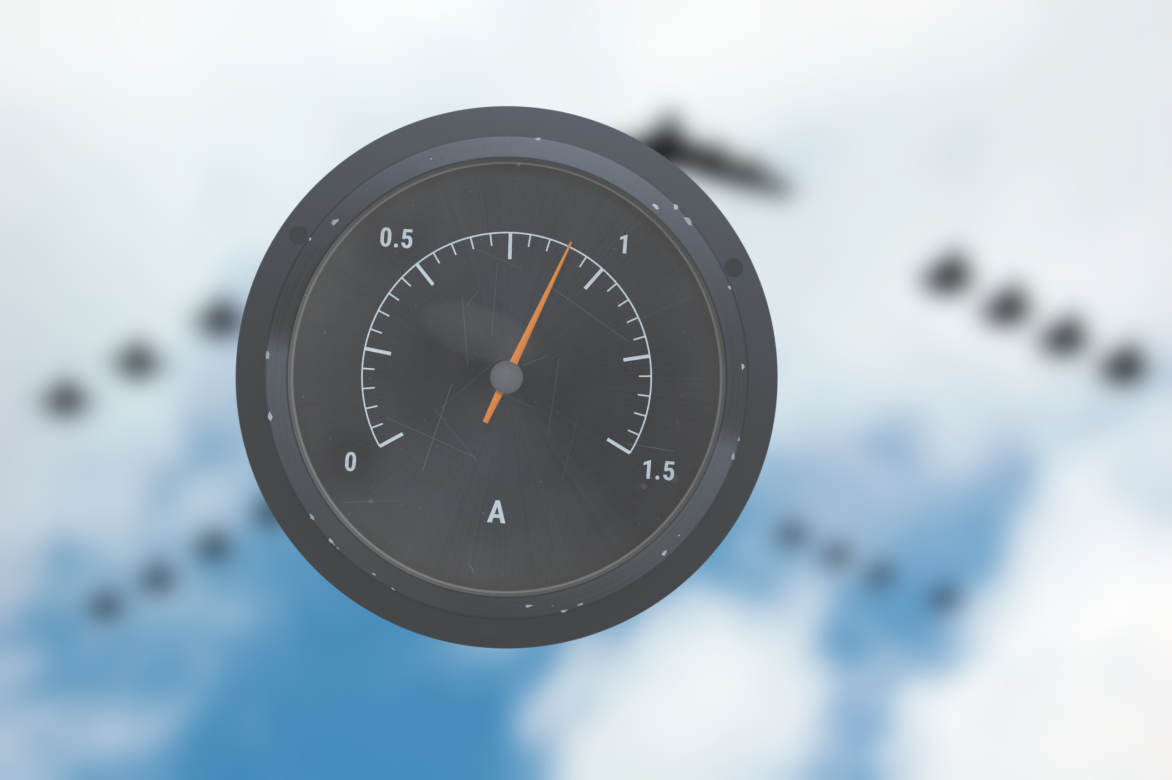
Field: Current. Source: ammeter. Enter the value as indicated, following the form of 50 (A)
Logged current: 0.9 (A)
